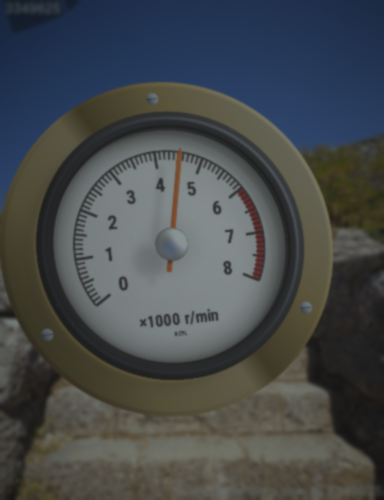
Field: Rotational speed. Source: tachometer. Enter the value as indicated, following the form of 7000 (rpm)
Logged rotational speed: 4500 (rpm)
